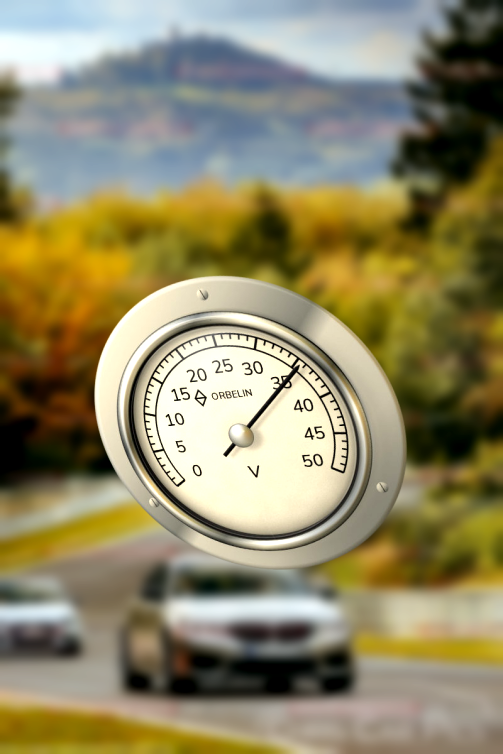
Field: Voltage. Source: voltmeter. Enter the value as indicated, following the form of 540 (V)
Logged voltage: 35.5 (V)
